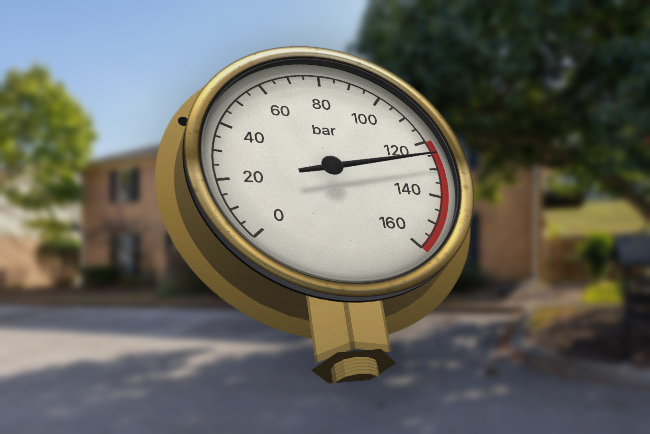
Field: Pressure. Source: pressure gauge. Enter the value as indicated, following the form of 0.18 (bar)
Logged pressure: 125 (bar)
